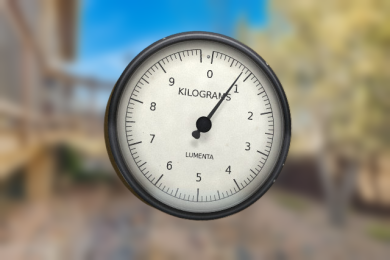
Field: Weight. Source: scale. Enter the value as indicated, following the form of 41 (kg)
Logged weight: 0.8 (kg)
